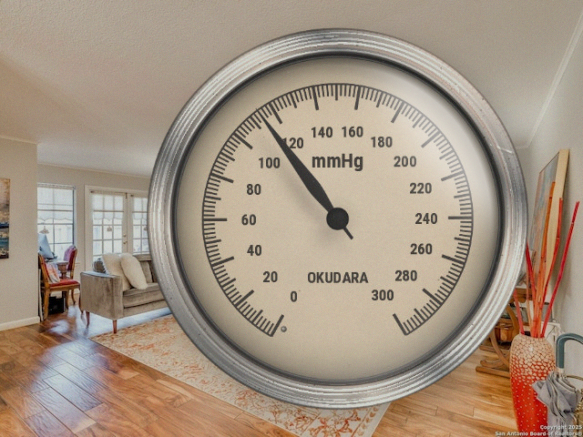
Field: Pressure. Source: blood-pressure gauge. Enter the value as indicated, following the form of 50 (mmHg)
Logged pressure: 114 (mmHg)
